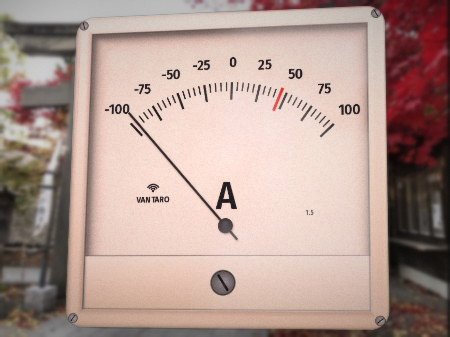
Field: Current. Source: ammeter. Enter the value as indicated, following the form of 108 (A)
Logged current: -95 (A)
